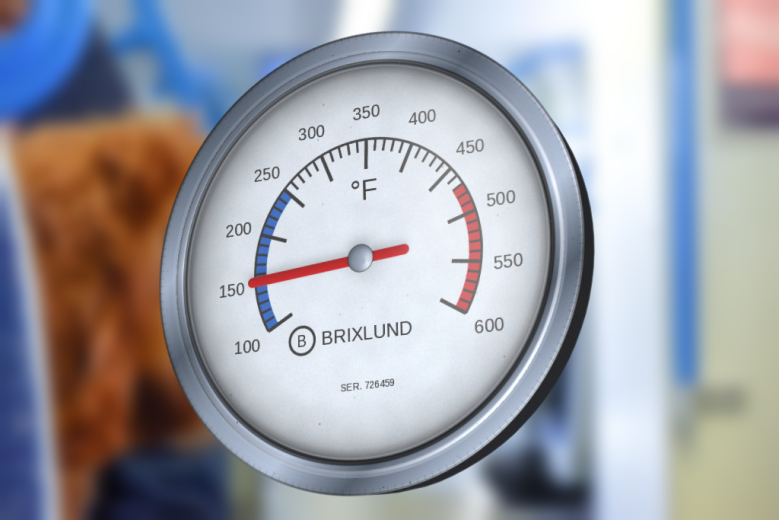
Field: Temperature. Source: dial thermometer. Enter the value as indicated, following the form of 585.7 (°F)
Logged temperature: 150 (°F)
